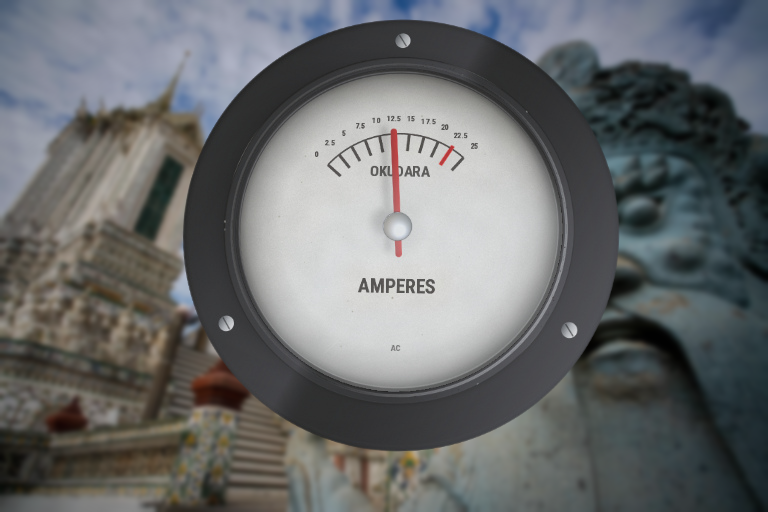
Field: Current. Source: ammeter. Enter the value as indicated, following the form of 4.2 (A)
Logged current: 12.5 (A)
